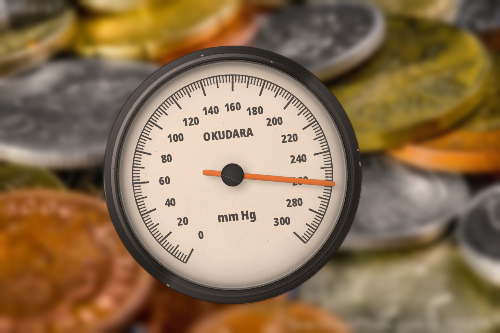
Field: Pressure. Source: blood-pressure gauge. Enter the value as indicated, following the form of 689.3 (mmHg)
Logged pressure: 260 (mmHg)
